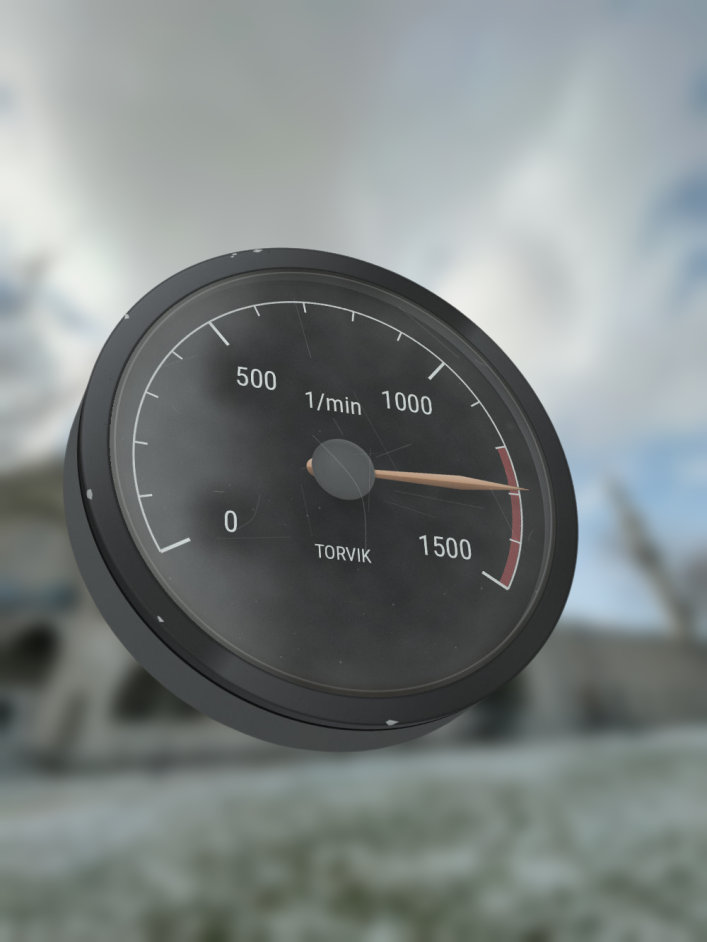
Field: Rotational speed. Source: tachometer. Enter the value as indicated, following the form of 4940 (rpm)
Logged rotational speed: 1300 (rpm)
